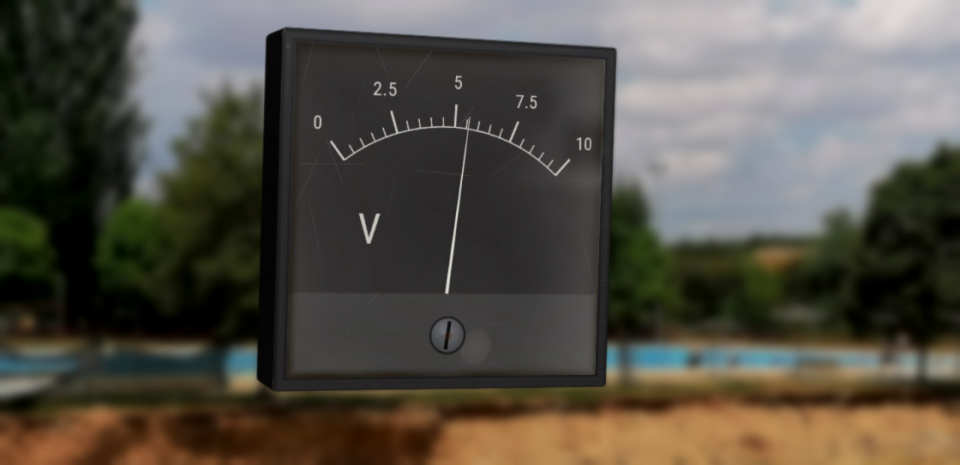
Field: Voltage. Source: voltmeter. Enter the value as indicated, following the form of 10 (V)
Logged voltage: 5.5 (V)
